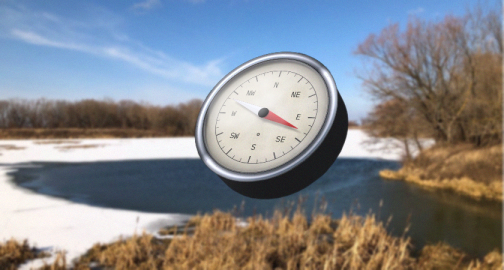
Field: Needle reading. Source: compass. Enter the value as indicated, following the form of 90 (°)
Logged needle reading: 110 (°)
